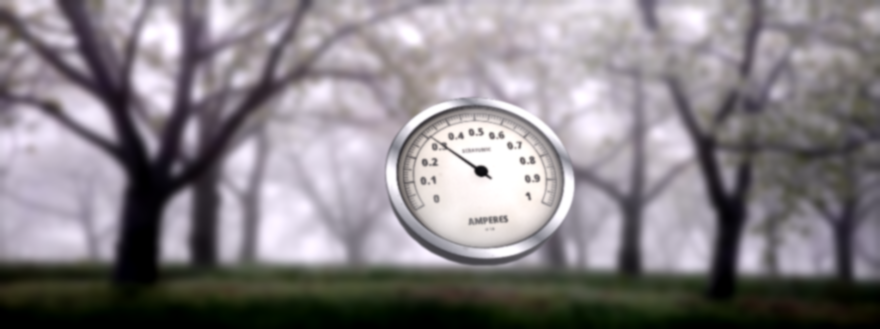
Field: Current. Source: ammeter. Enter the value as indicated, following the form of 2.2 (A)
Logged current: 0.3 (A)
